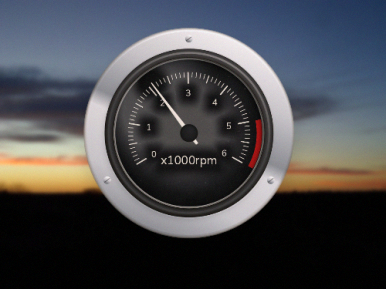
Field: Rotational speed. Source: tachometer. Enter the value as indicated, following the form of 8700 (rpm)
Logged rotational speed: 2100 (rpm)
